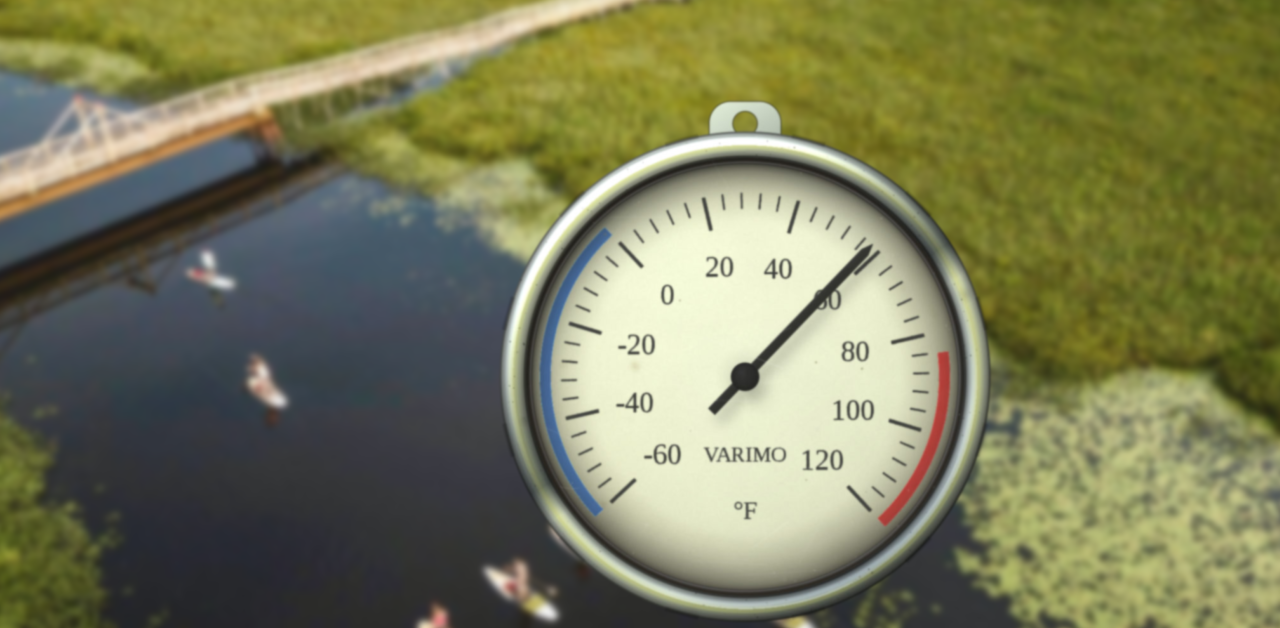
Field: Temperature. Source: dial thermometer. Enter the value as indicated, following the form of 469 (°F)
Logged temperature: 58 (°F)
